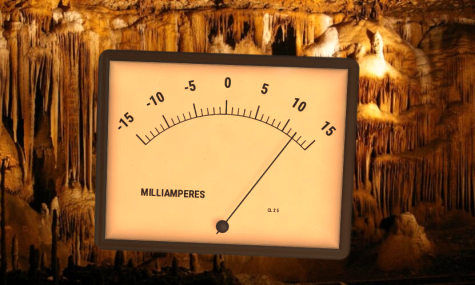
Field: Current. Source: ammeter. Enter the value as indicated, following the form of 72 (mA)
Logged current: 12 (mA)
